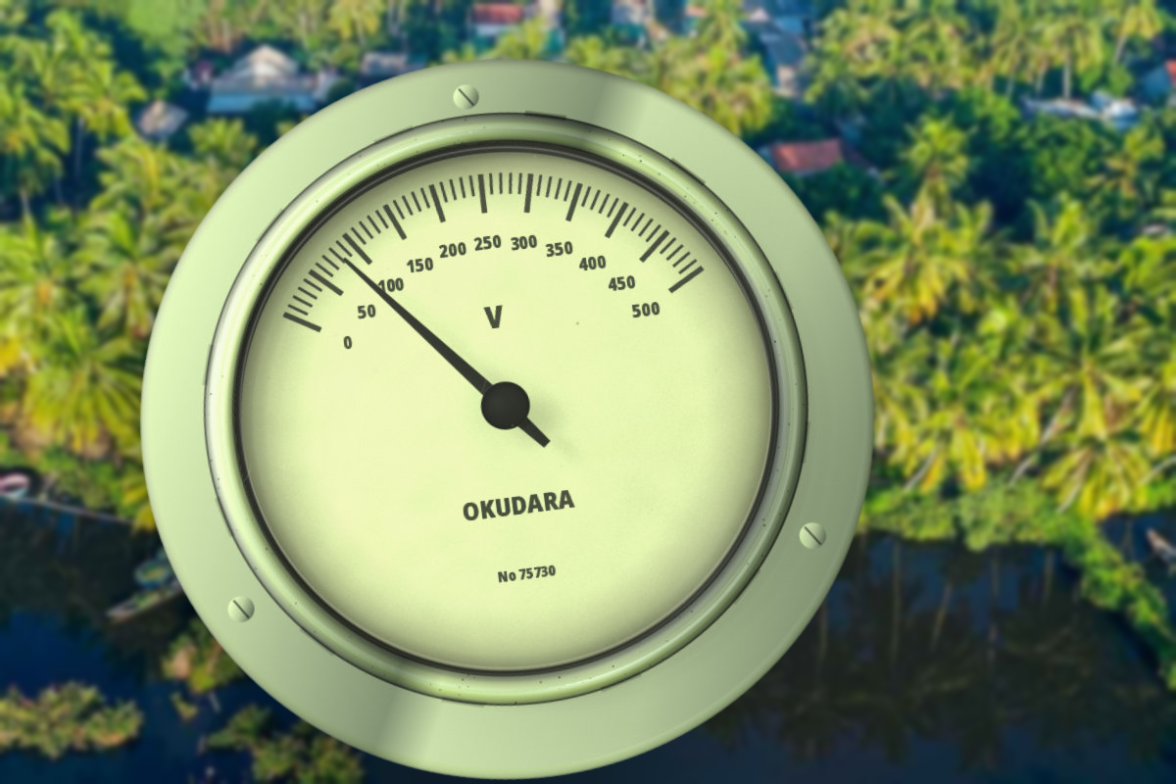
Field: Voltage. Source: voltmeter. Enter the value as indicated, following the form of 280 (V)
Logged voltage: 80 (V)
